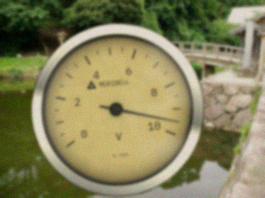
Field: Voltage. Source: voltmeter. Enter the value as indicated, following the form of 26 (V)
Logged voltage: 9.5 (V)
